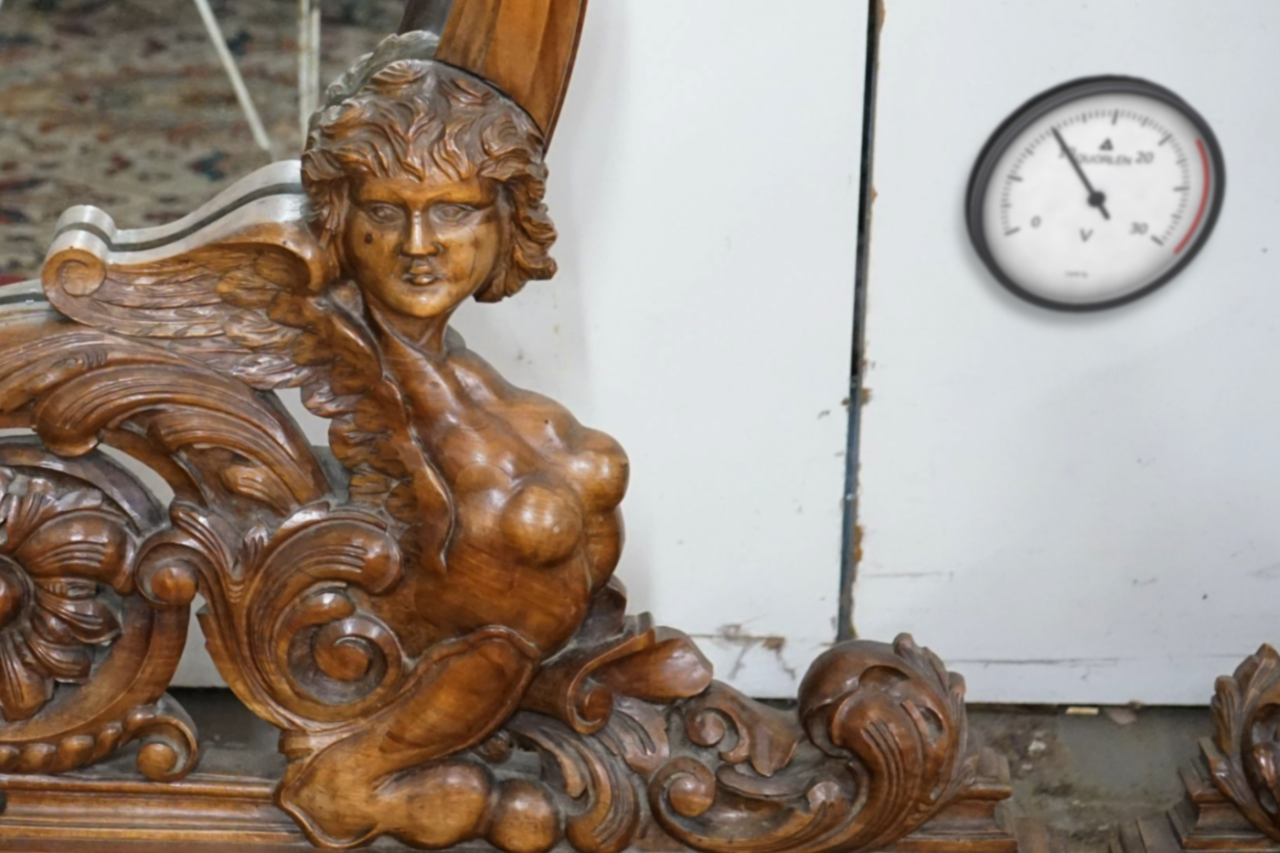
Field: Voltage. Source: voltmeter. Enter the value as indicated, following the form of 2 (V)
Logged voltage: 10 (V)
